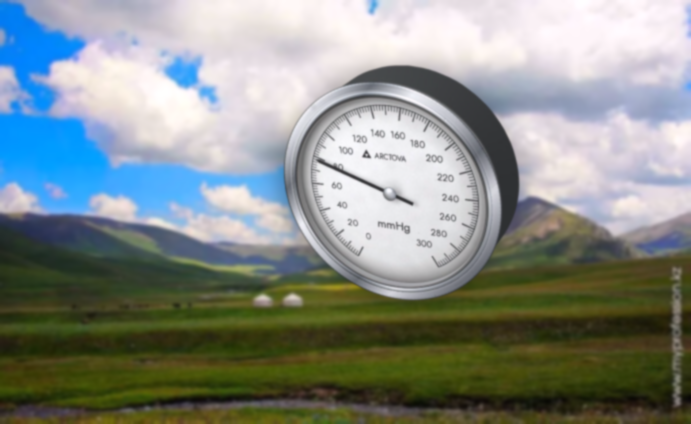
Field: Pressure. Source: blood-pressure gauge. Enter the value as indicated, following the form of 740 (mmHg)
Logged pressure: 80 (mmHg)
